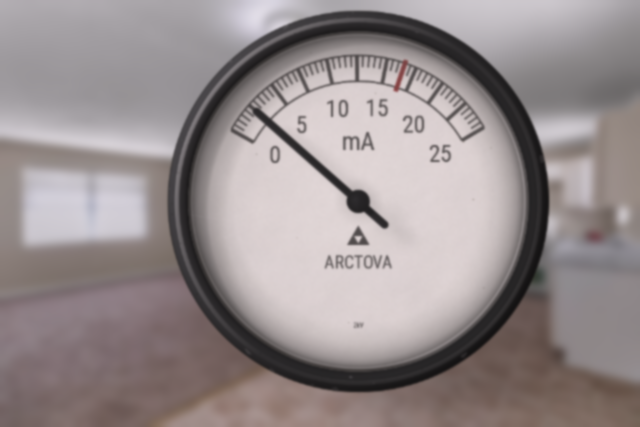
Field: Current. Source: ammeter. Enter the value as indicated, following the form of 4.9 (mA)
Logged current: 2.5 (mA)
